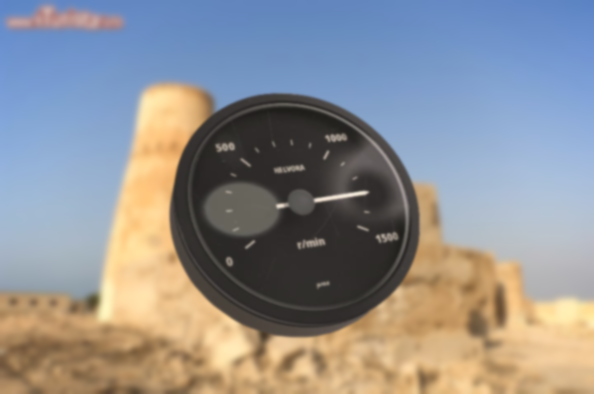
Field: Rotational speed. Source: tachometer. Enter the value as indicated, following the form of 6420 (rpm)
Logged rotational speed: 1300 (rpm)
